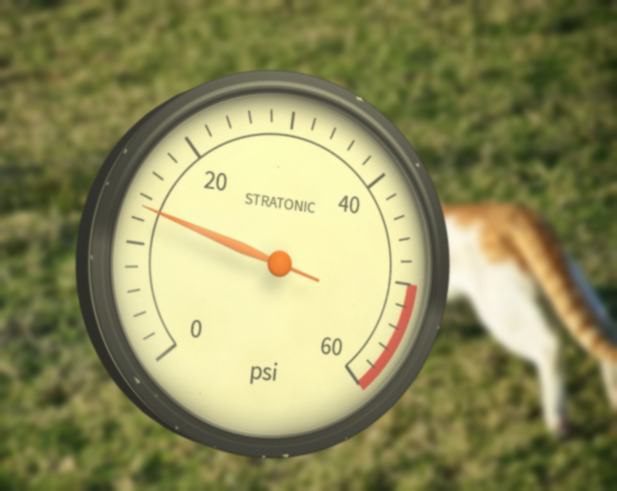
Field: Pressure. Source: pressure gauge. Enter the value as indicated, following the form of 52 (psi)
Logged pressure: 13 (psi)
